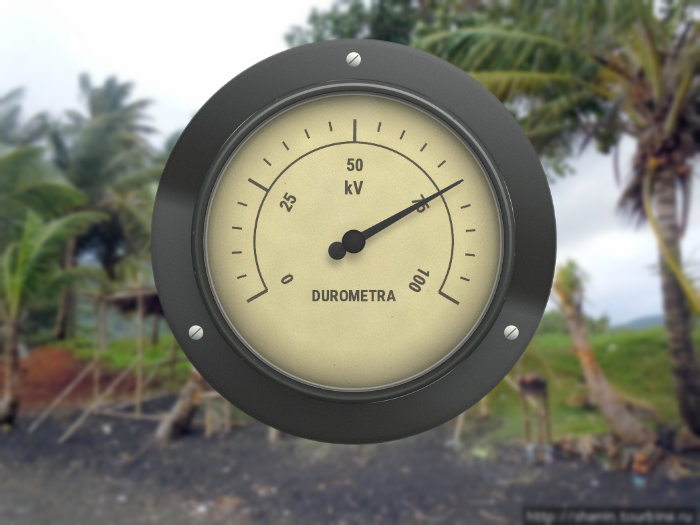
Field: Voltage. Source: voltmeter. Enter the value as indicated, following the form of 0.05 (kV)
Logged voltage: 75 (kV)
